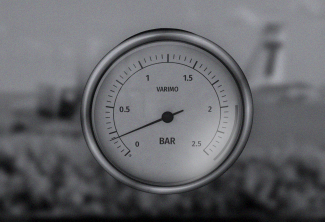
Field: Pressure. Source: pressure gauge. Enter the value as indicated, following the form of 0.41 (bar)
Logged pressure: 0.2 (bar)
